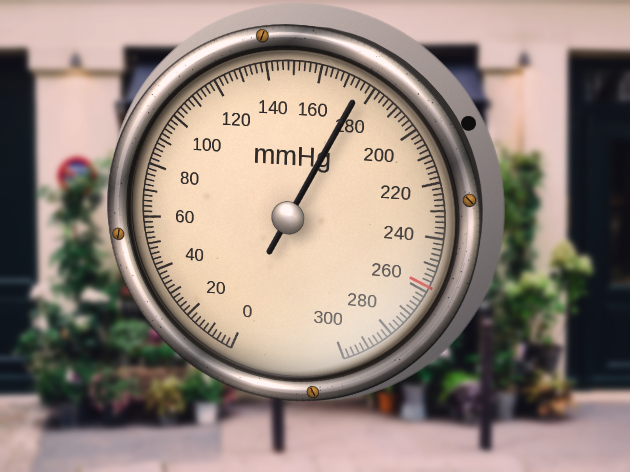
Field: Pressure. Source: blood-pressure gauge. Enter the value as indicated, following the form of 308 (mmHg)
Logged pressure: 176 (mmHg)
